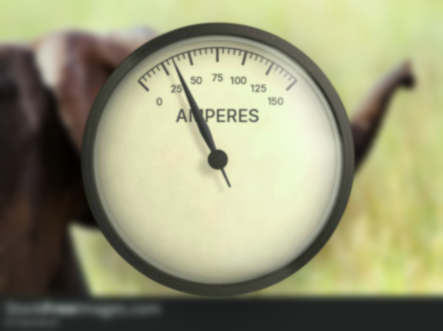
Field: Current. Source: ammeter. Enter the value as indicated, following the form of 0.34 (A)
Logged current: 35 (A)
